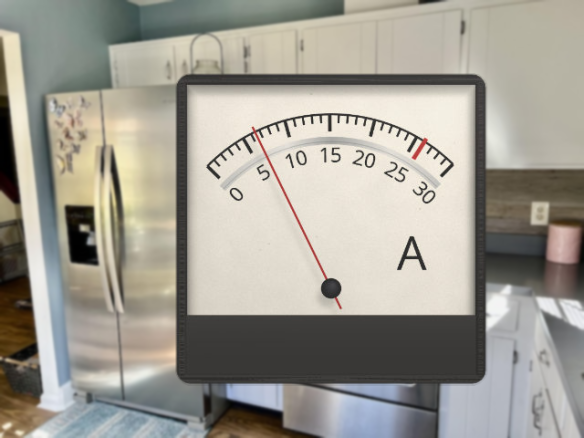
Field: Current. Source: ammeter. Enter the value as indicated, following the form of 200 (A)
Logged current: 6.5 (A)
